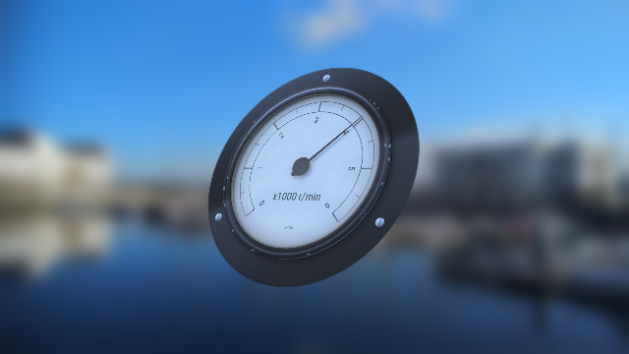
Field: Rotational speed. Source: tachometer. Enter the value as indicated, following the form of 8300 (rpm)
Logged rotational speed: 4000 (rpm)
